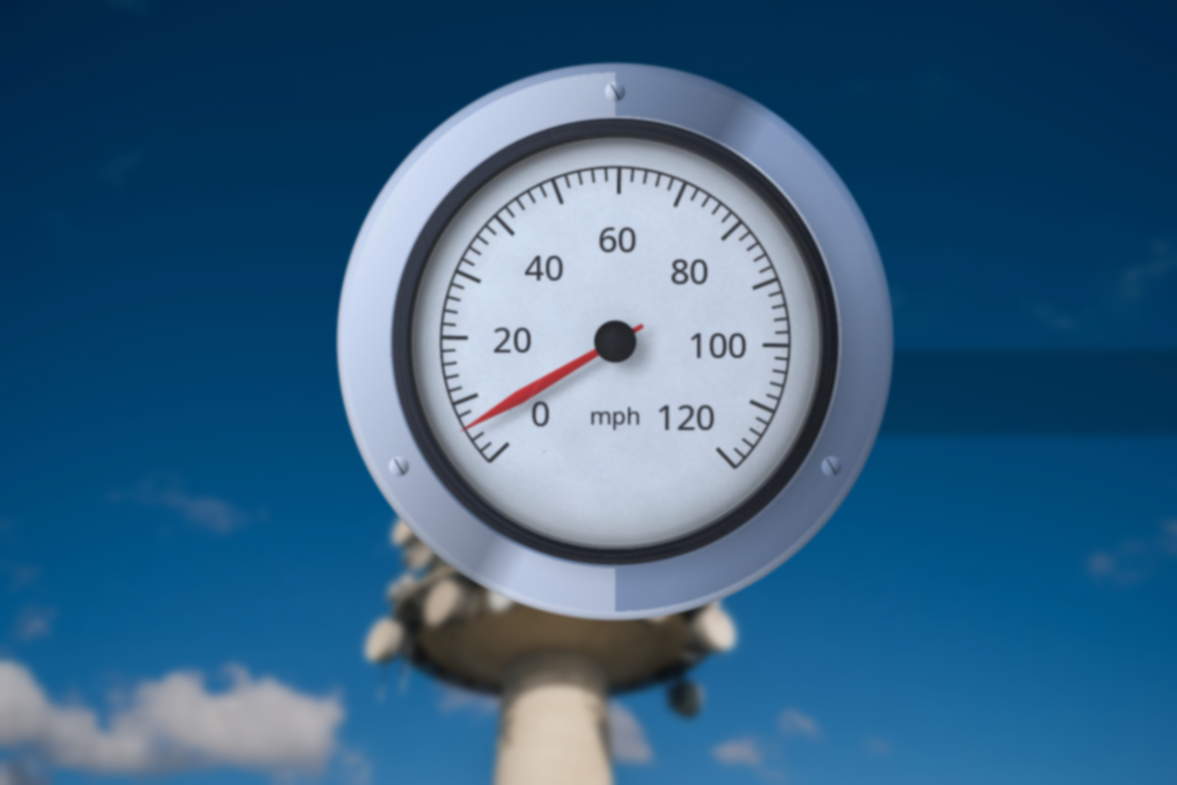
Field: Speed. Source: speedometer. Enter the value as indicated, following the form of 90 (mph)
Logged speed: 6 (mph)
